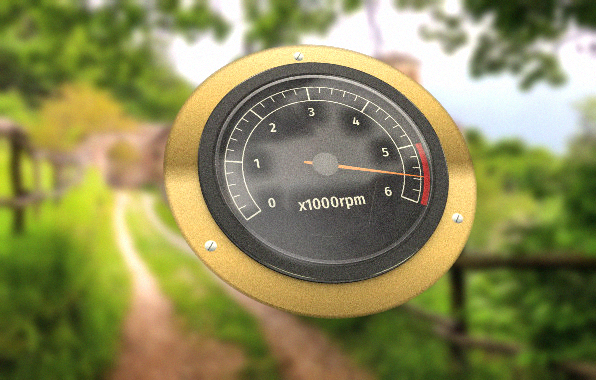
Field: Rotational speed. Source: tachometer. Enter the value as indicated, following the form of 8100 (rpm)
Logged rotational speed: 5600 (rpm)
